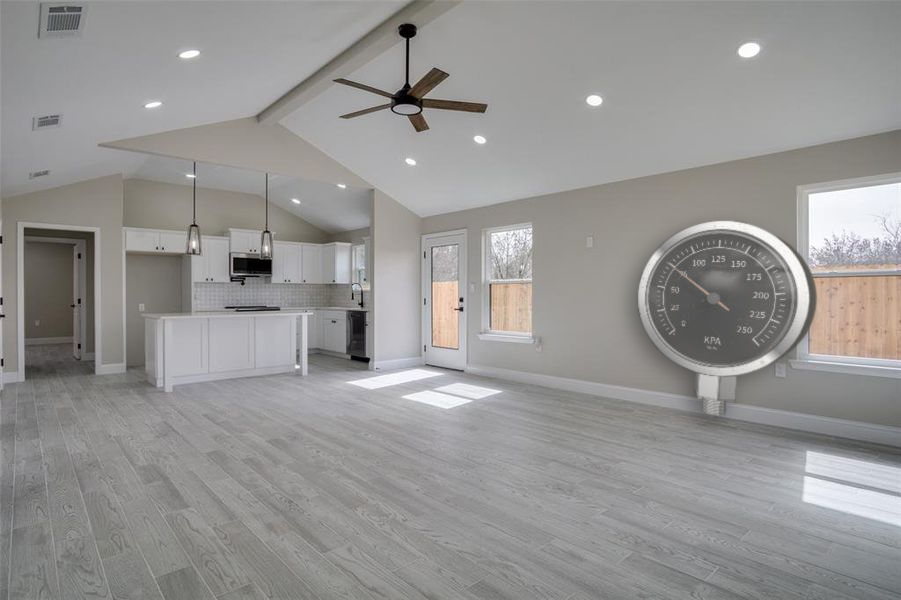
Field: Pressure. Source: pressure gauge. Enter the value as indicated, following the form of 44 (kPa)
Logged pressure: 75 (kPa)
